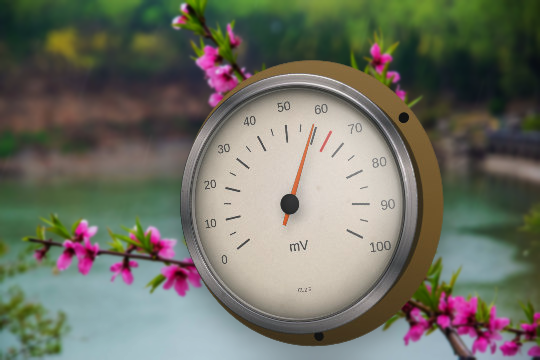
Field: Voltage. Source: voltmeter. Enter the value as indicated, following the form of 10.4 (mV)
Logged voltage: 60 (mV)
